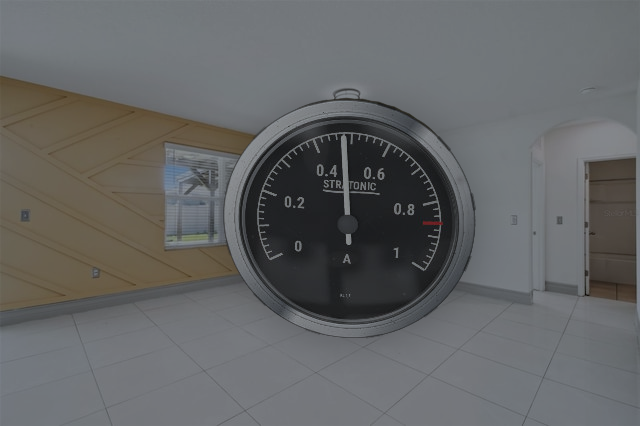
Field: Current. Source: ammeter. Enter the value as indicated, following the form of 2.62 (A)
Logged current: 0.48 (A)
